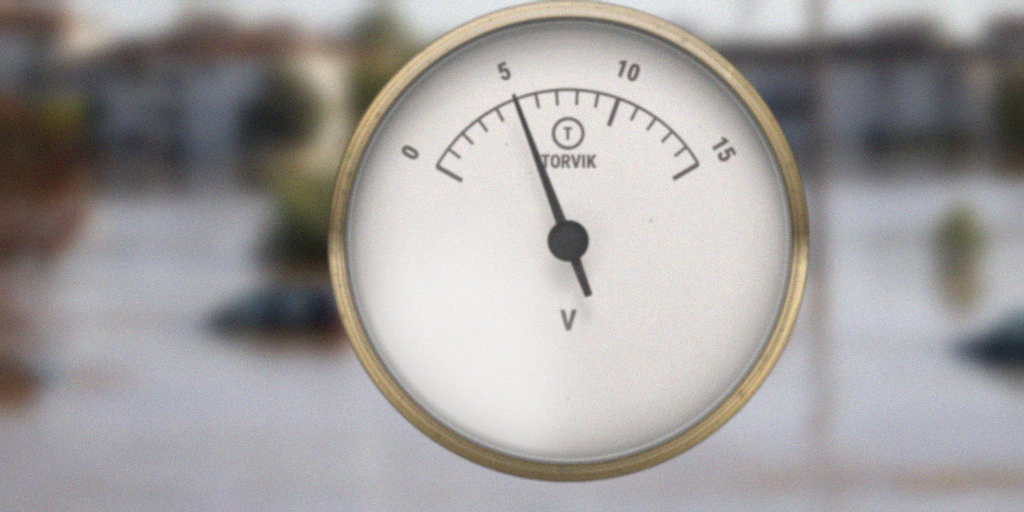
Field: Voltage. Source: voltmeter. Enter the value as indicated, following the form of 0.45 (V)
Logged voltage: 5 (V)
